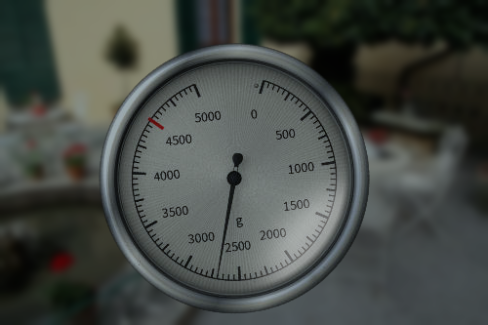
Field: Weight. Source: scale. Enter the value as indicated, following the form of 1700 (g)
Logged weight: 2700 (g)
